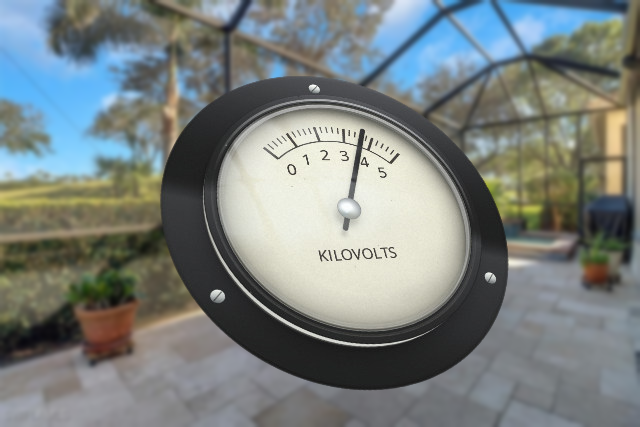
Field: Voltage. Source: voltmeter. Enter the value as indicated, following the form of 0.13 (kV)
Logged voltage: 3.6 (kV)
